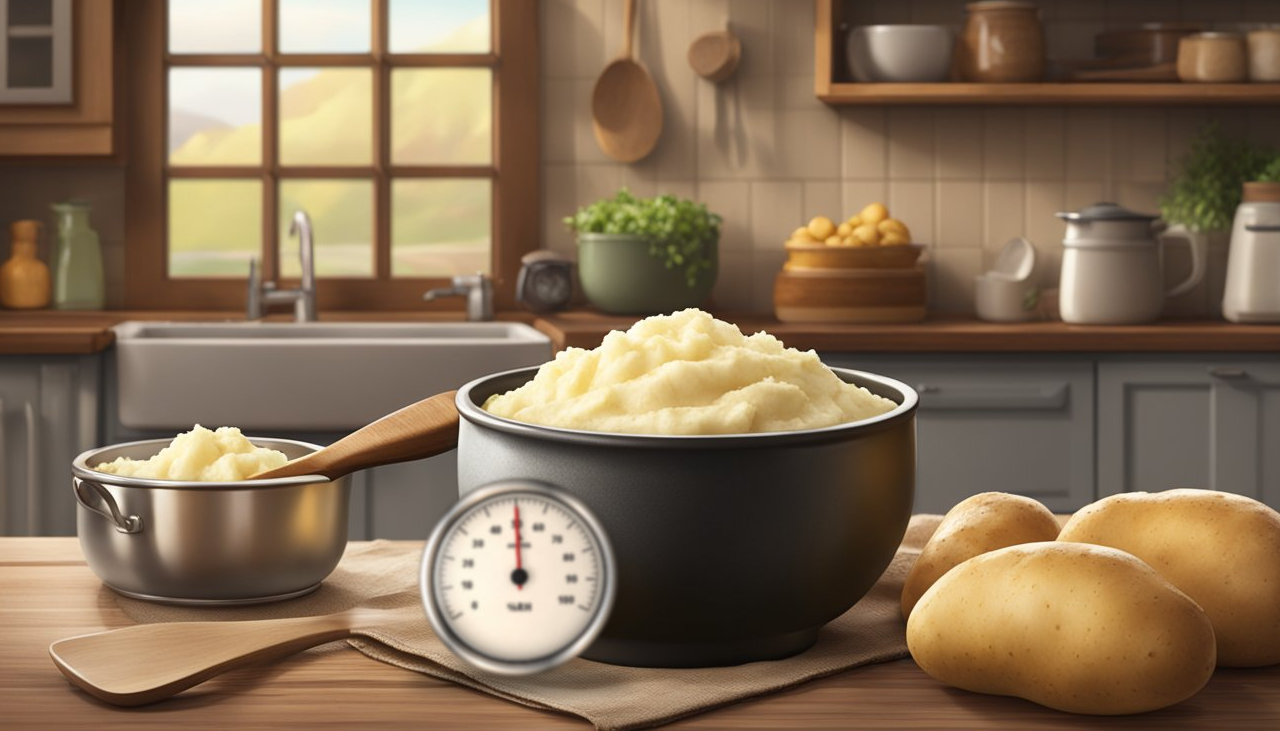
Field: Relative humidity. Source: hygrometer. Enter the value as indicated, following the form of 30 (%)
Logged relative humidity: 50 (%)
